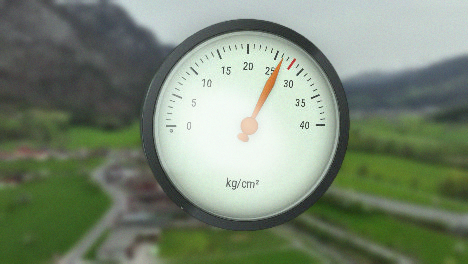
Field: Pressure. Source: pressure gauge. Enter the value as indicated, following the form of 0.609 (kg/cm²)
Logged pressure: 26 (kg/cm²)
